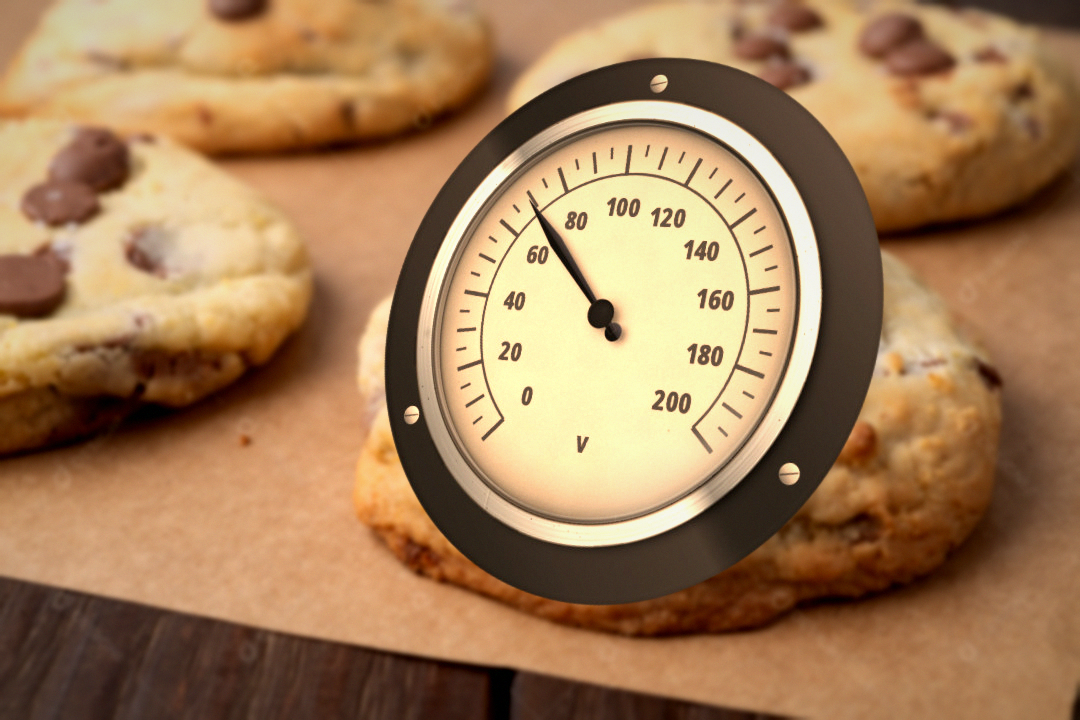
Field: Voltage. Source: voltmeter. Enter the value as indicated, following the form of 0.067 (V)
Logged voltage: 70 (V)
